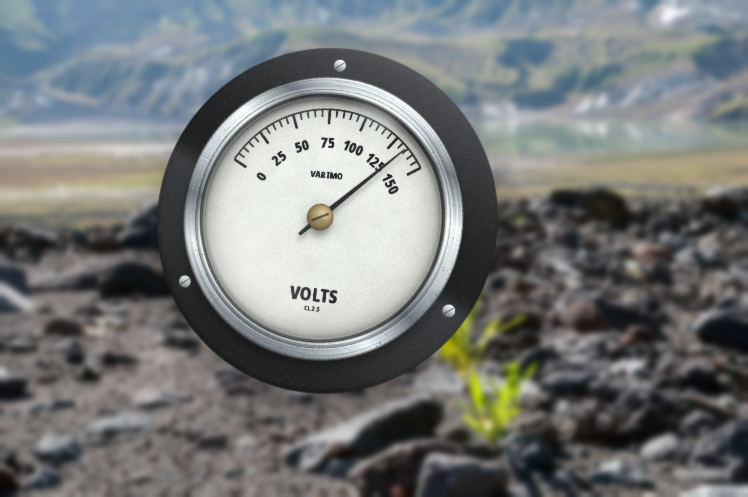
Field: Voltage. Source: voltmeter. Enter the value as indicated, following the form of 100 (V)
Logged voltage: 135 (V)
